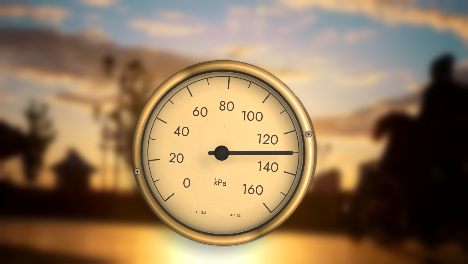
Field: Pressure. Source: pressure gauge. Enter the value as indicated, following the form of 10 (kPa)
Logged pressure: 130 (kPa)
